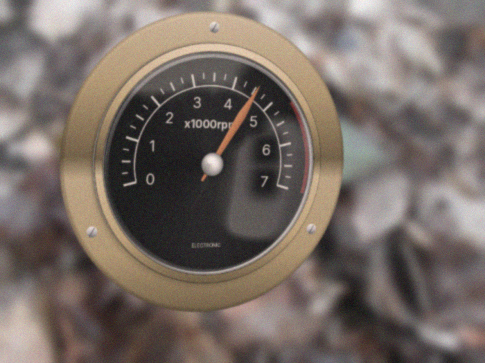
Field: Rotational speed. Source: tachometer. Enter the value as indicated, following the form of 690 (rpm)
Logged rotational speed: 4500 (rpm)
